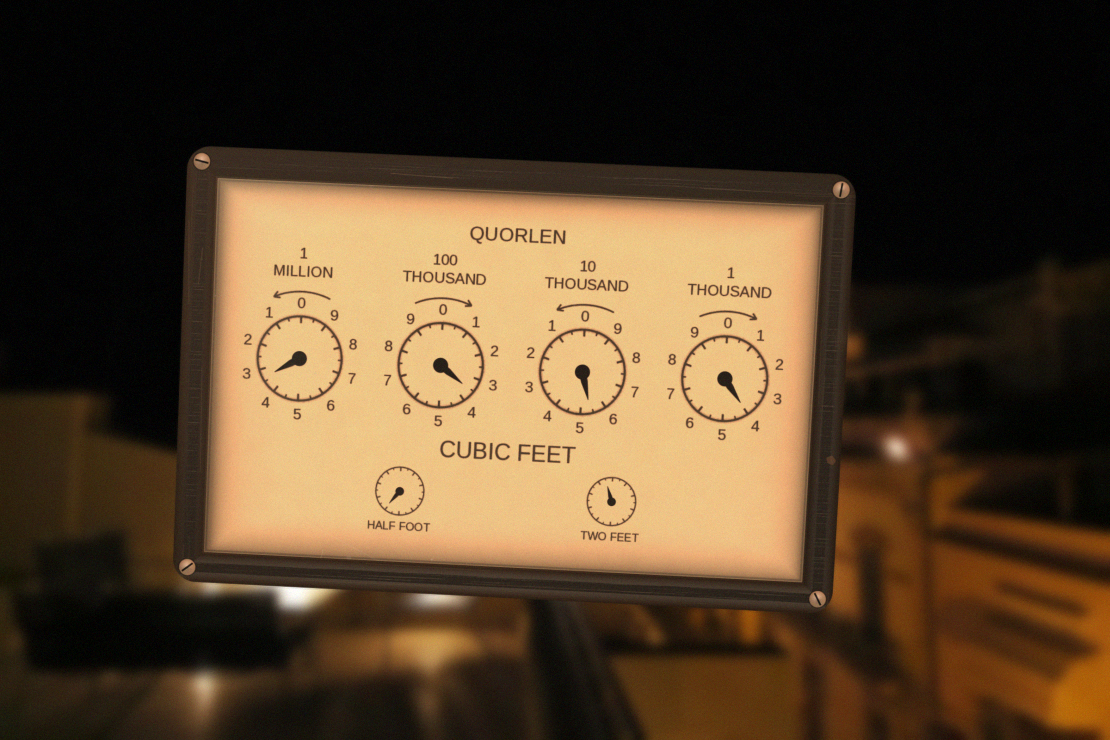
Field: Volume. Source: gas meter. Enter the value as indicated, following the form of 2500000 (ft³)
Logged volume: 335400 (ft³)
